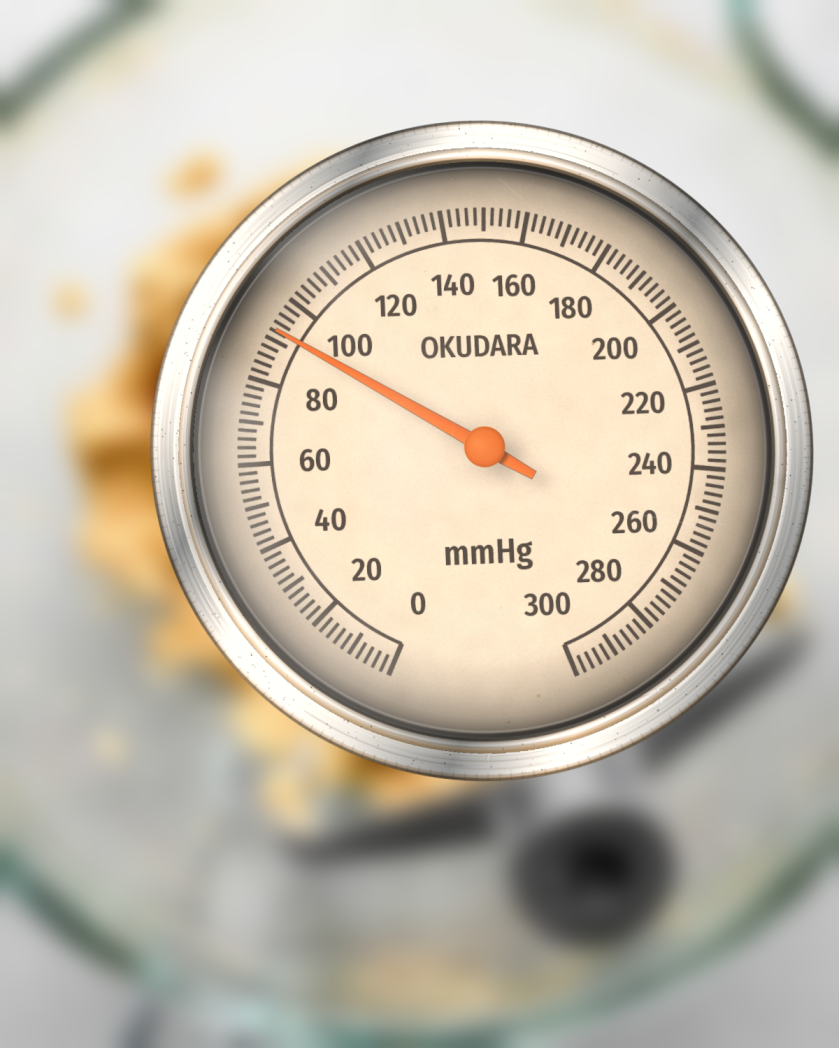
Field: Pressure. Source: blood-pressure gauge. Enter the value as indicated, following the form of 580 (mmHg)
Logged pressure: 92 (mmHg)
